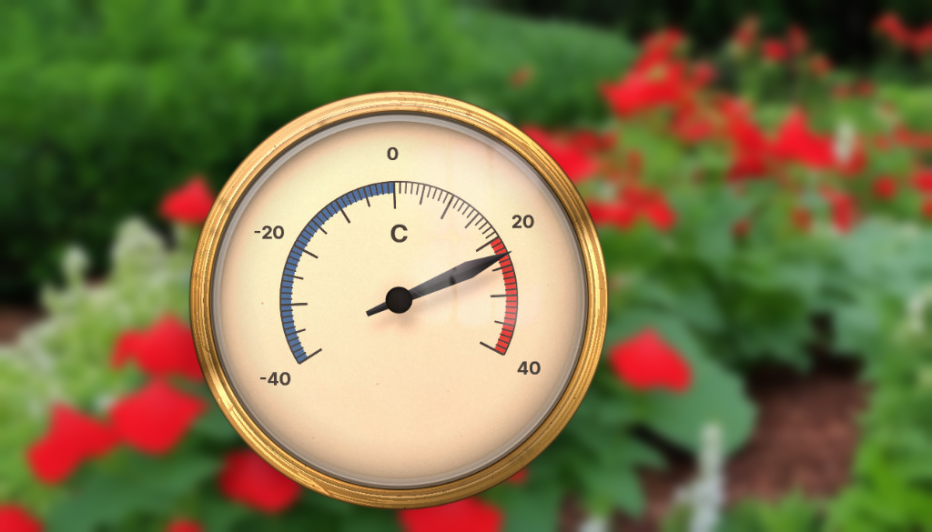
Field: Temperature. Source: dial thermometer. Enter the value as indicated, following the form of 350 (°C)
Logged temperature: 23 (°C)
